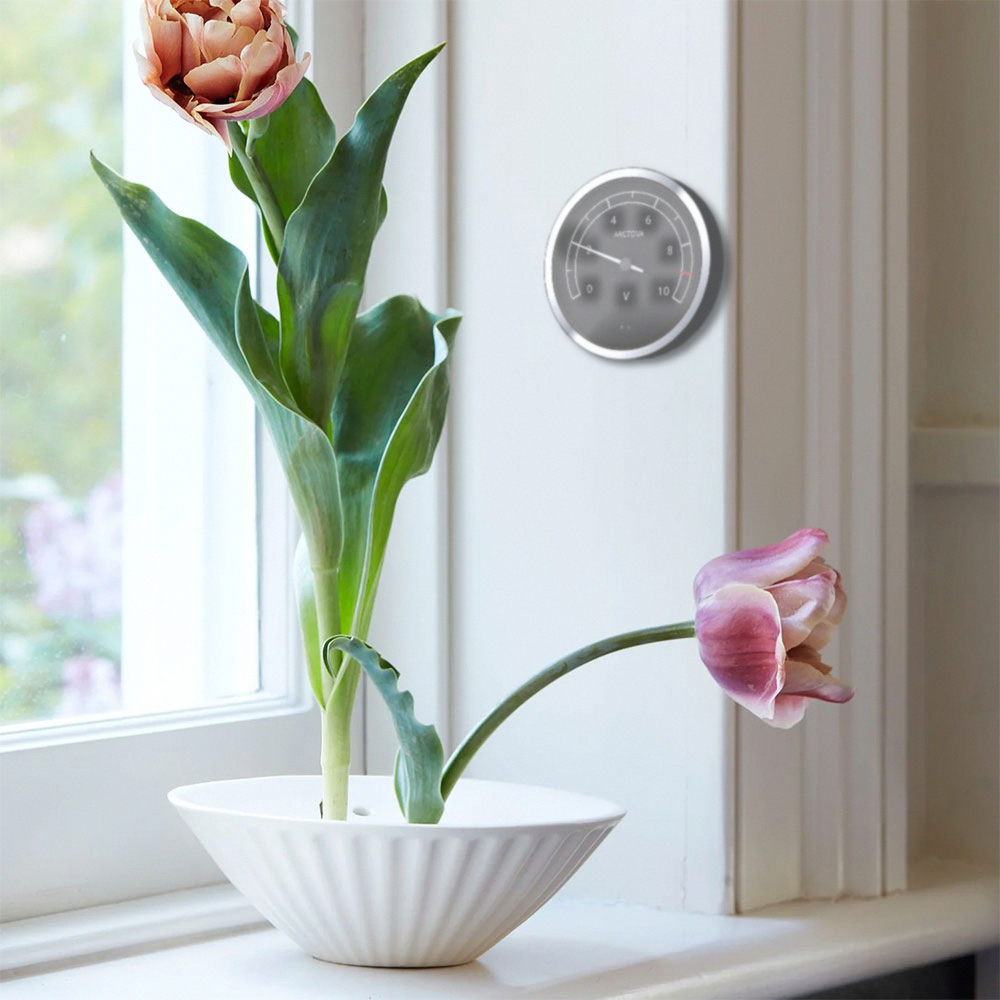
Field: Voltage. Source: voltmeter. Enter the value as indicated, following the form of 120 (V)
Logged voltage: 2 (V)
